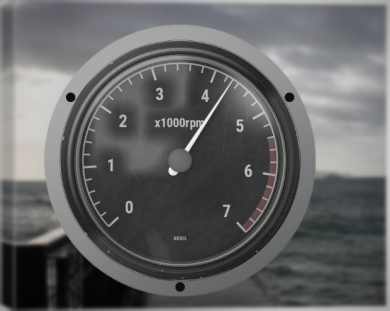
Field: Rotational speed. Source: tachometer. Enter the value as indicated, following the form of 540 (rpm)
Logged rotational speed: 4300 (rpm)
